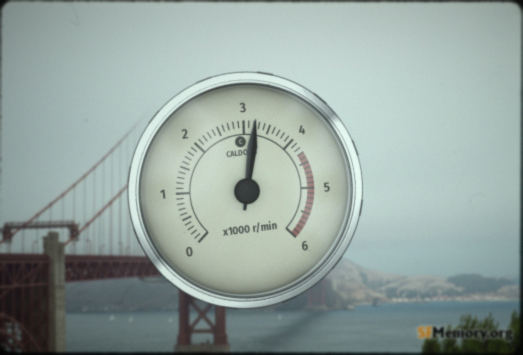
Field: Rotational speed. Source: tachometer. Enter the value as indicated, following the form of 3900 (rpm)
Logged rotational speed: 3200 (rpm)
